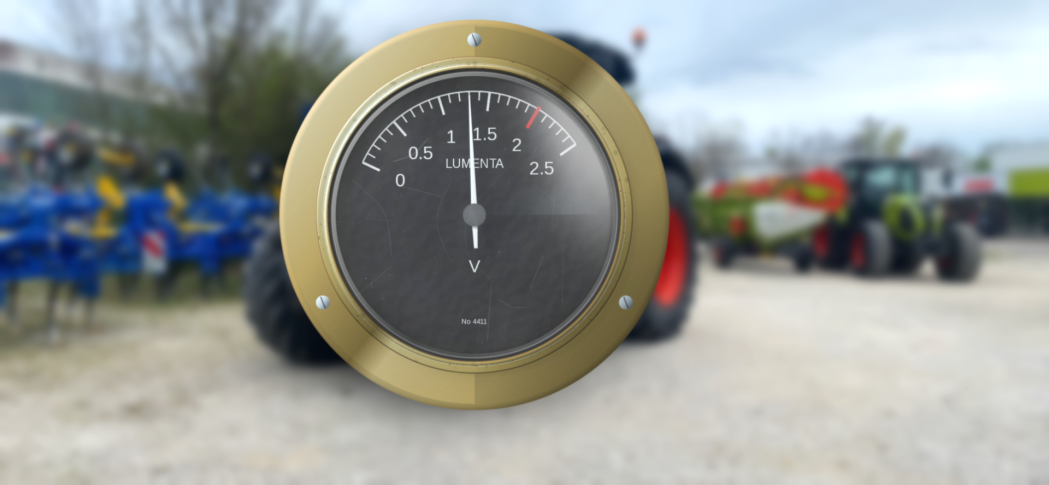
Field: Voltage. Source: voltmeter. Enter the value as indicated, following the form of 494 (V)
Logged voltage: 1.3 (V)
